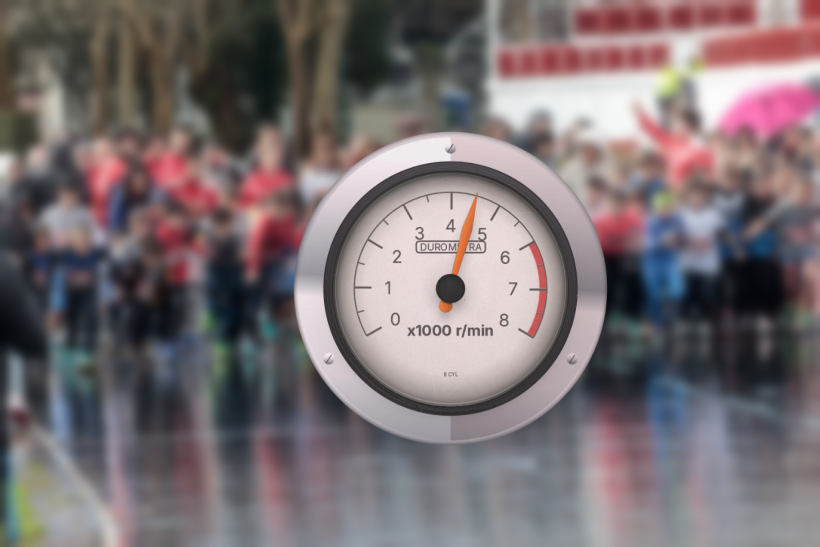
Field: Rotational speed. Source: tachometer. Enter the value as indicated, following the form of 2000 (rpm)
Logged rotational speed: 4500 (rpm)
